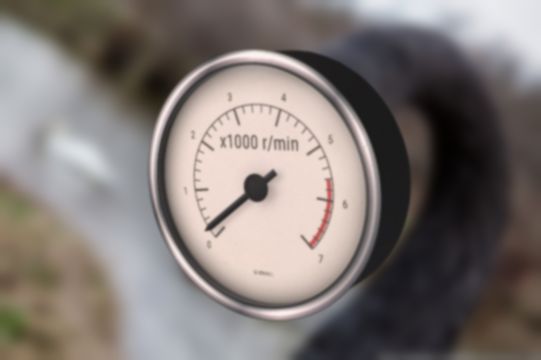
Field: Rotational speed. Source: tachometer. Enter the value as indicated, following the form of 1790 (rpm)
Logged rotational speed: 200 (rpm)
